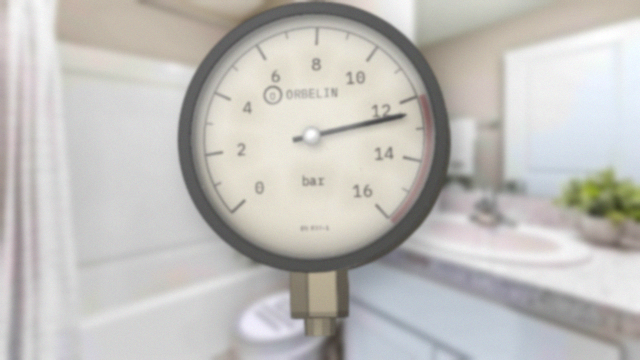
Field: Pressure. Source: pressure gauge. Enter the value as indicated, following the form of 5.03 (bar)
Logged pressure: 12.5 (bar)
